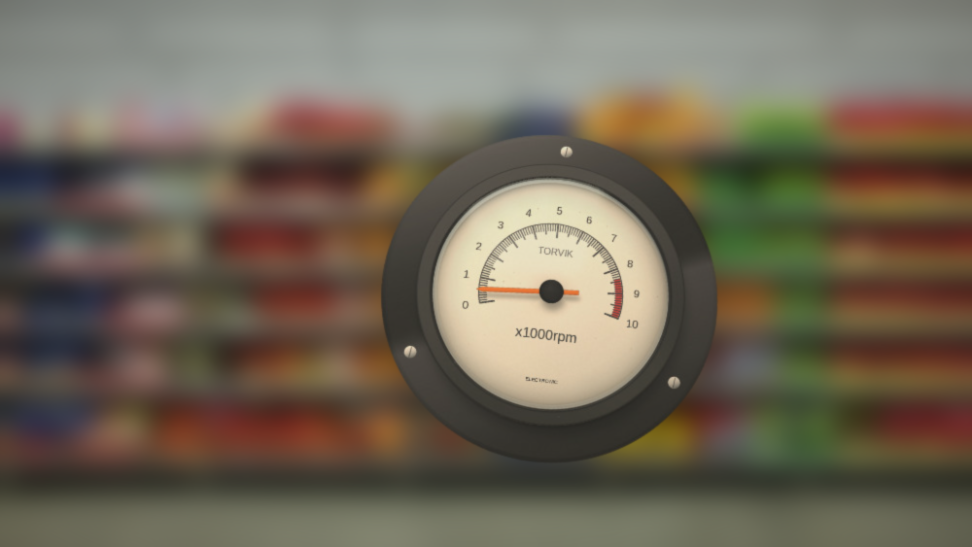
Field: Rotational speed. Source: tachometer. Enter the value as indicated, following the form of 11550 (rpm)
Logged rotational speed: 500 (rpm)
